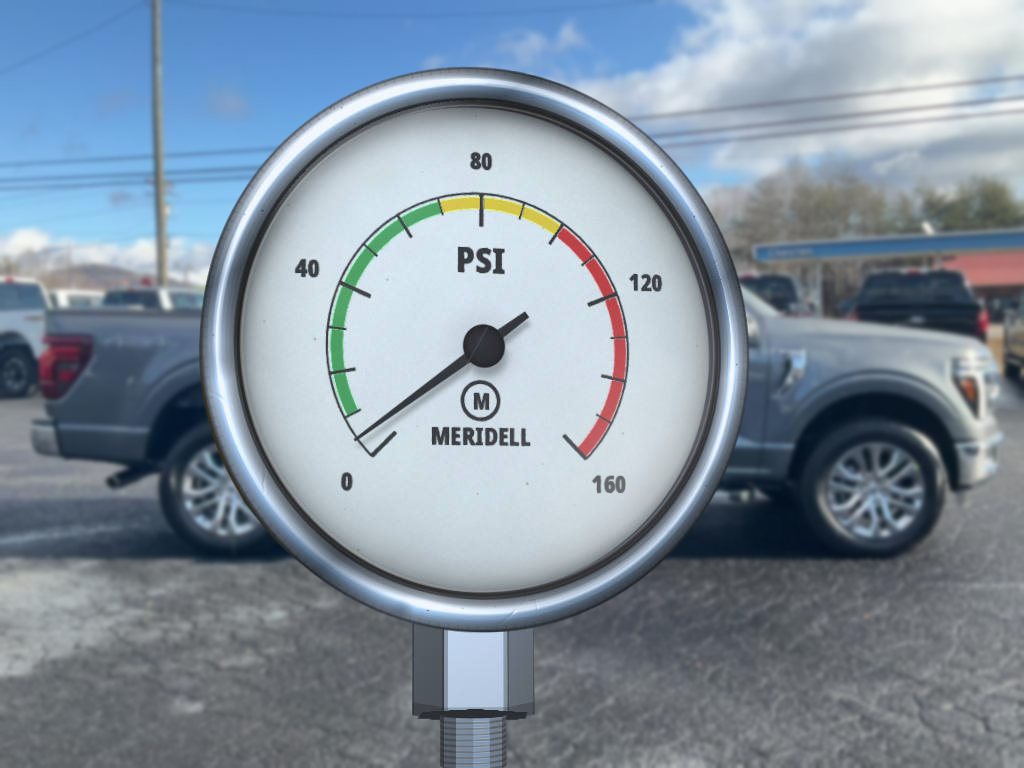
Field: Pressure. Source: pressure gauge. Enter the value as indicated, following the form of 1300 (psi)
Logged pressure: 5 (psi)
